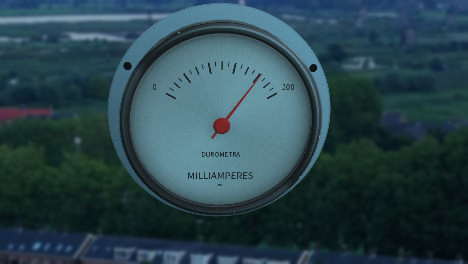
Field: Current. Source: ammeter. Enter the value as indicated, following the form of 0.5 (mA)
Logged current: 80 (mA)
